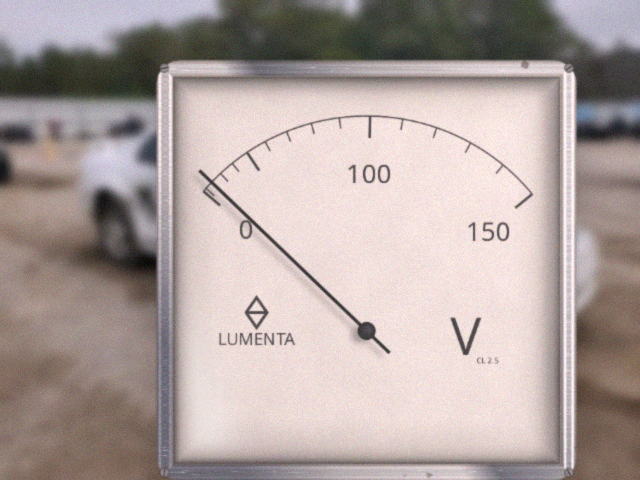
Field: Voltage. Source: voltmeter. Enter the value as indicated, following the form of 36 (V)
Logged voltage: 20 (V)
